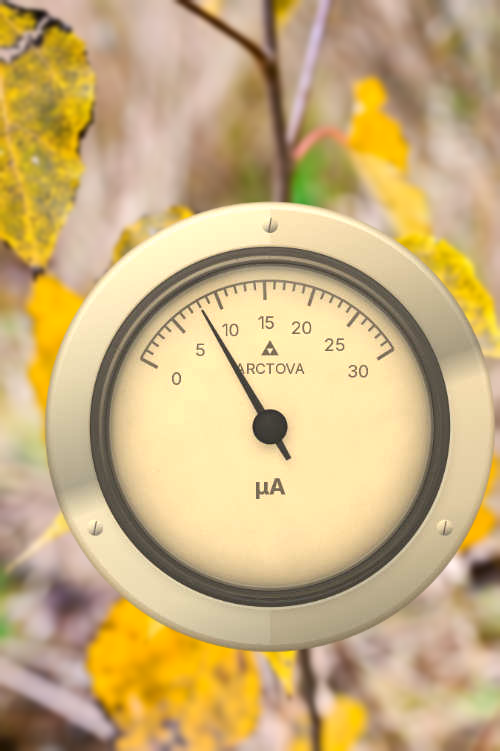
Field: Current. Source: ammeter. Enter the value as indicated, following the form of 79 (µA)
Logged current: 8 (µA)
